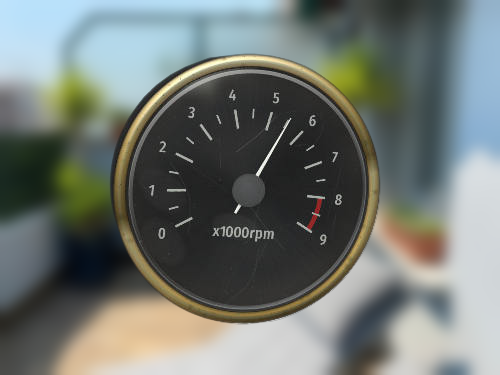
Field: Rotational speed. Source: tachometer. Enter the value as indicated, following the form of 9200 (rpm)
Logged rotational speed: 5500 (rpm)
